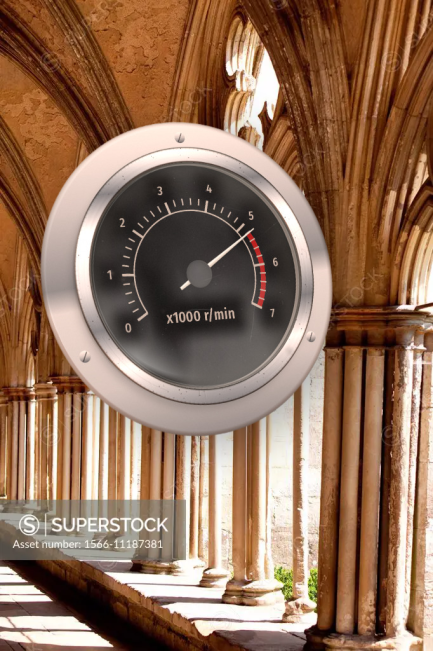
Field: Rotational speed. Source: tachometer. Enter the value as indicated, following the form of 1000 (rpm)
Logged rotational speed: 5200 (rpm)
